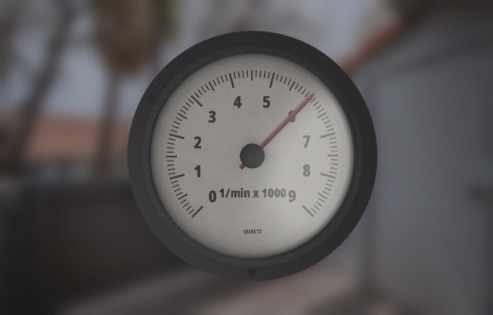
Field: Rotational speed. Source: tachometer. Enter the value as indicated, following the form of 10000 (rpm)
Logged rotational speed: 6000 (rpm)
